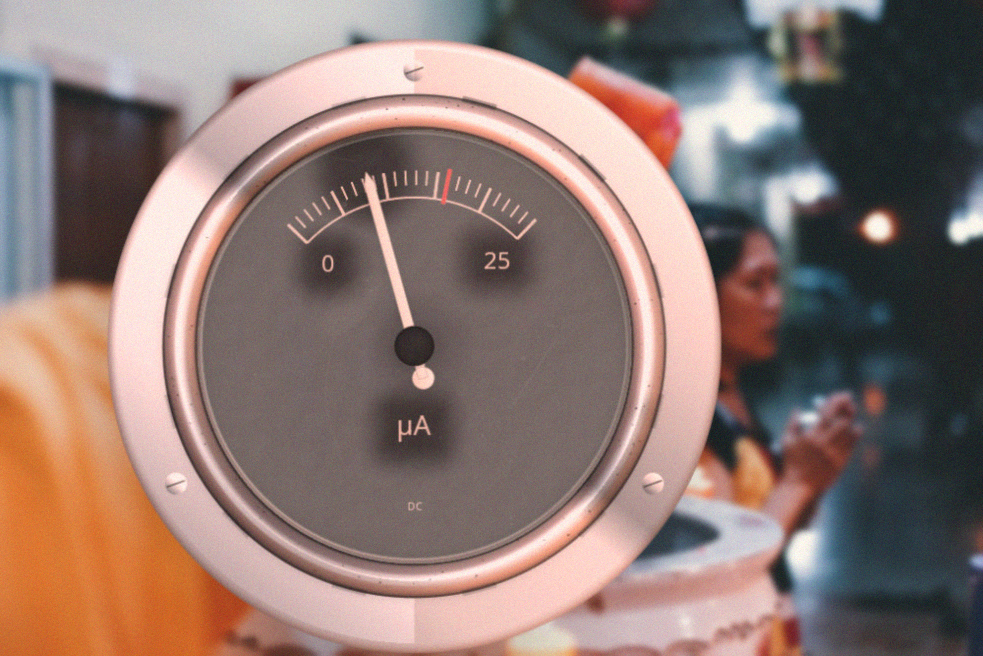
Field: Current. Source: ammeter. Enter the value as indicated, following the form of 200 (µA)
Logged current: 8.5 (µA)
